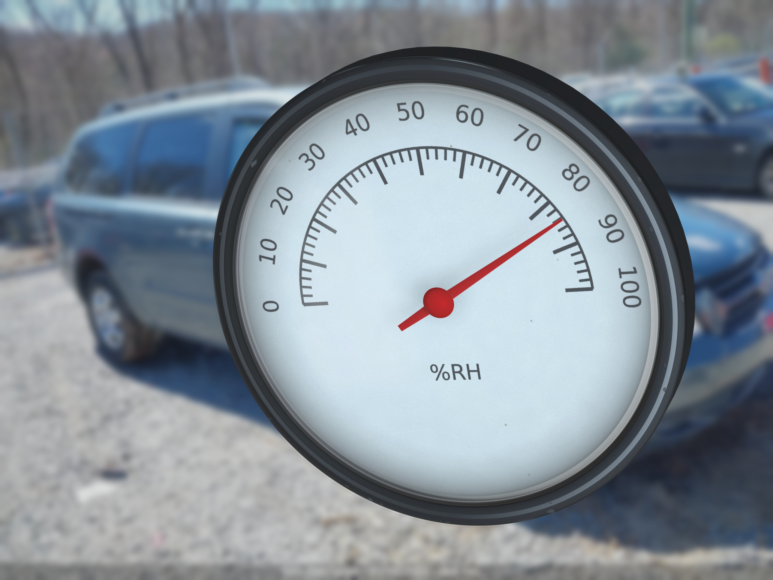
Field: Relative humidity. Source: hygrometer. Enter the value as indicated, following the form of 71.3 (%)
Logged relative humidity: 84 (%)
